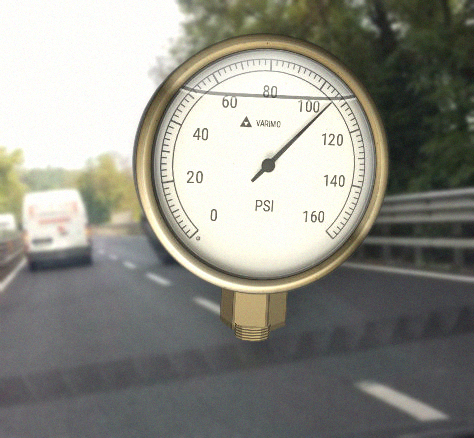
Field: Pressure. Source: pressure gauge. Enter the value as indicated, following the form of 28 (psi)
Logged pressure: 106 (psi)
